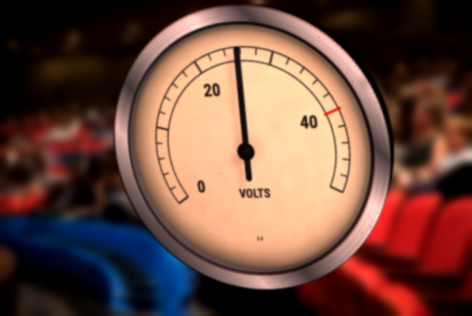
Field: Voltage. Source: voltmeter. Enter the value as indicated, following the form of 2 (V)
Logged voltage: 26 (V)
